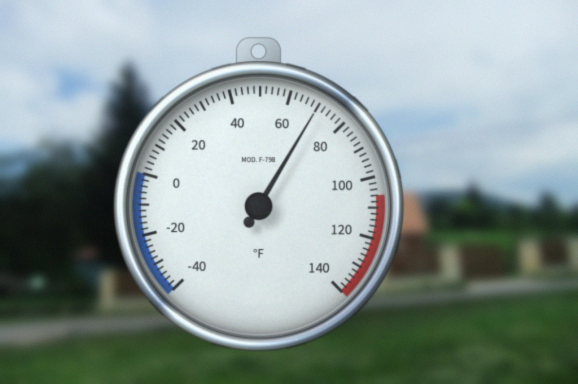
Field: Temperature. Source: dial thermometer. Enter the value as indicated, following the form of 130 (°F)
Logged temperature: 70 (°F)
